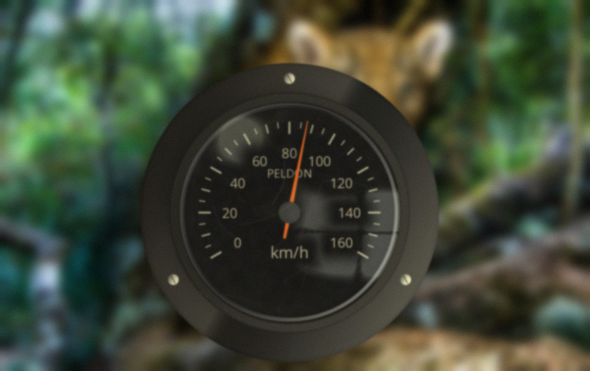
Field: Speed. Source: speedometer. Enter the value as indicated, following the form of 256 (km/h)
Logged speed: 87.5 (km/h)
